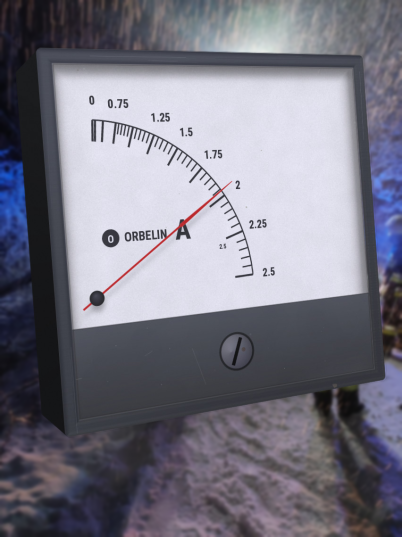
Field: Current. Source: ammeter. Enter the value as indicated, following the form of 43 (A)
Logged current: 1.95 (A)
